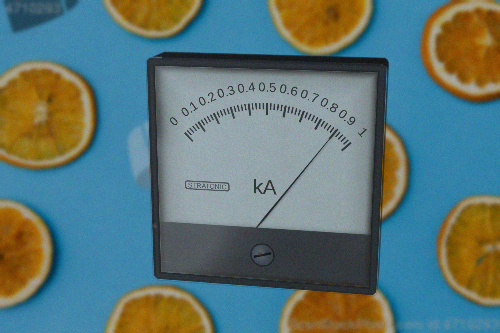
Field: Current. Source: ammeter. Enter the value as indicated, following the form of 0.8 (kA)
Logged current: 0.9 (kA)
